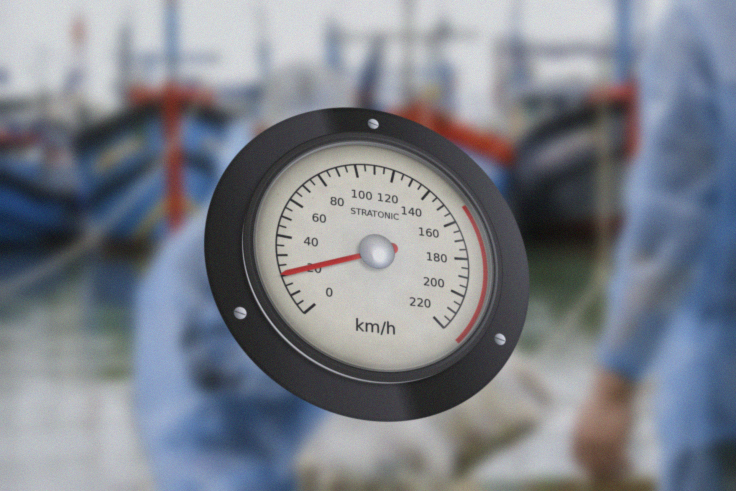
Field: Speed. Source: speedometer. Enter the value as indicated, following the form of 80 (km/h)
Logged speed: 20 (km/h)
